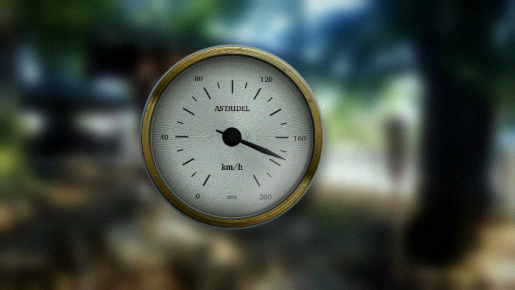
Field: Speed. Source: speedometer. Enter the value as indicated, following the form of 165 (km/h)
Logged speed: 175 (km/h)
